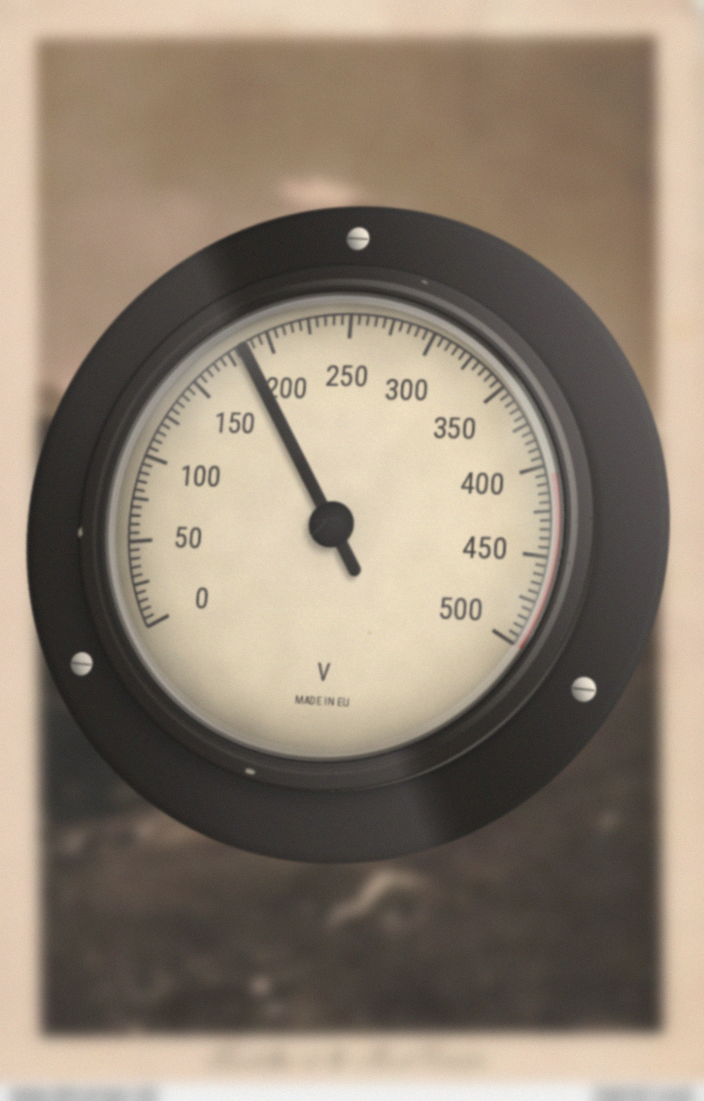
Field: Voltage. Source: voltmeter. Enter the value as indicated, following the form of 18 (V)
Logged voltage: 185 (V)
